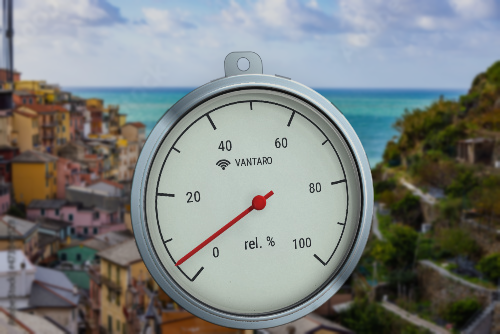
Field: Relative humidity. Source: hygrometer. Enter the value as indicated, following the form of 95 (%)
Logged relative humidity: 5 (%)
